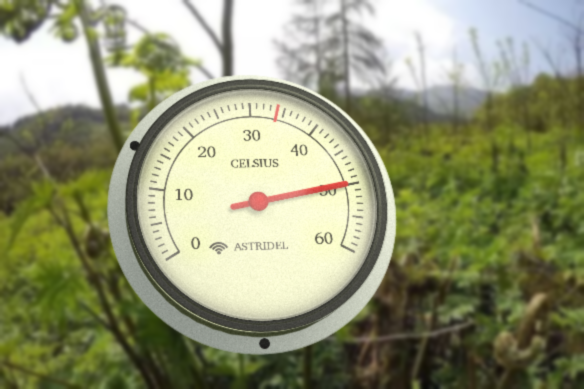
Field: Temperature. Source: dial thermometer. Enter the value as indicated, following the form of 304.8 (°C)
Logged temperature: 50 (°C)
